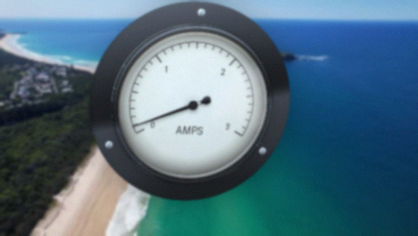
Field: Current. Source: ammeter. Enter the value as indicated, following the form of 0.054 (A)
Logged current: 0.1 (A)
